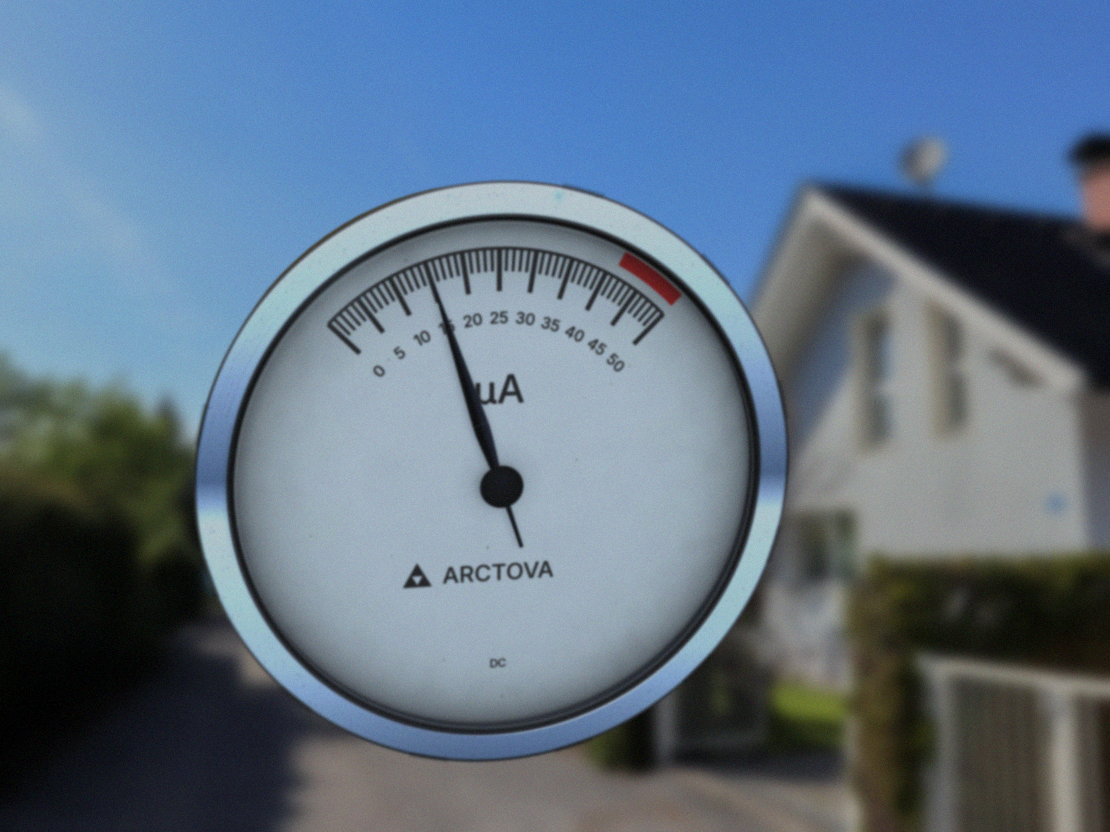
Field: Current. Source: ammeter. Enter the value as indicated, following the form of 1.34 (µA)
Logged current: 15 (µA)
